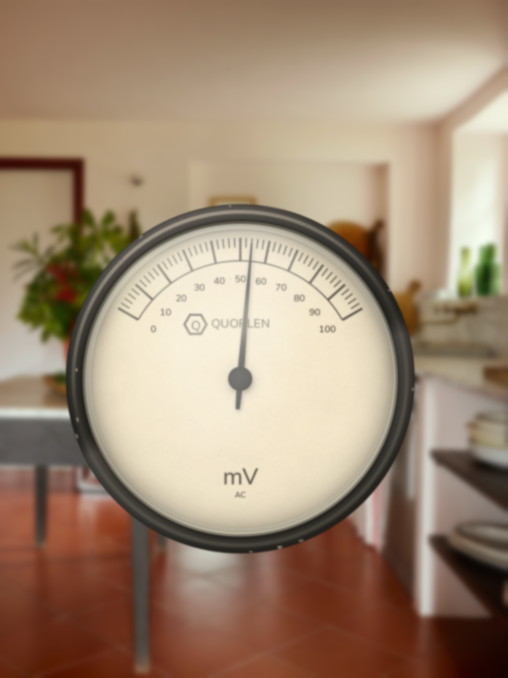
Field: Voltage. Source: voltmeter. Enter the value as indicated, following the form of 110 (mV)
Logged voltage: 54 (mV)
